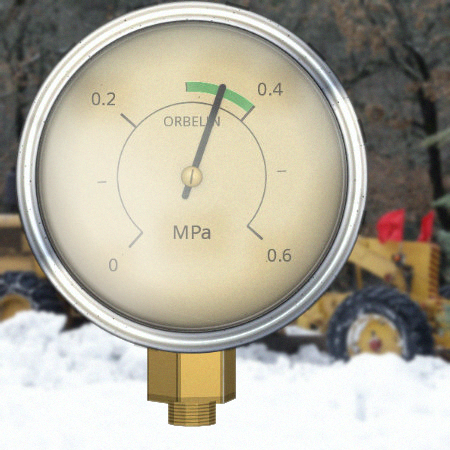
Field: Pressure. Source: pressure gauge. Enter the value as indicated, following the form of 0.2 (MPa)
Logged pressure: 0.35 (MPa)
